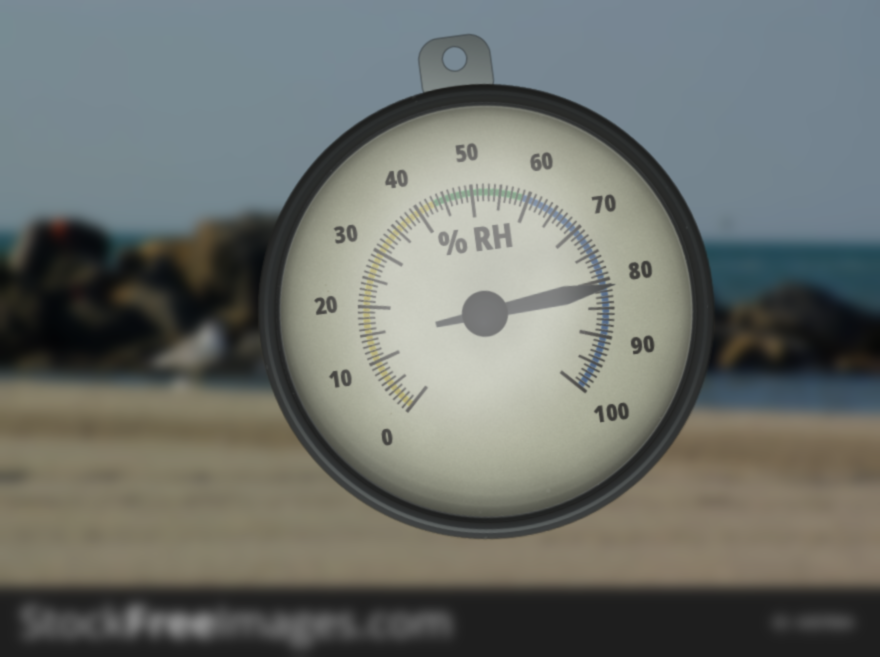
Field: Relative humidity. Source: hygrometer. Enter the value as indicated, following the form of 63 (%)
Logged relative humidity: 81 (%)
